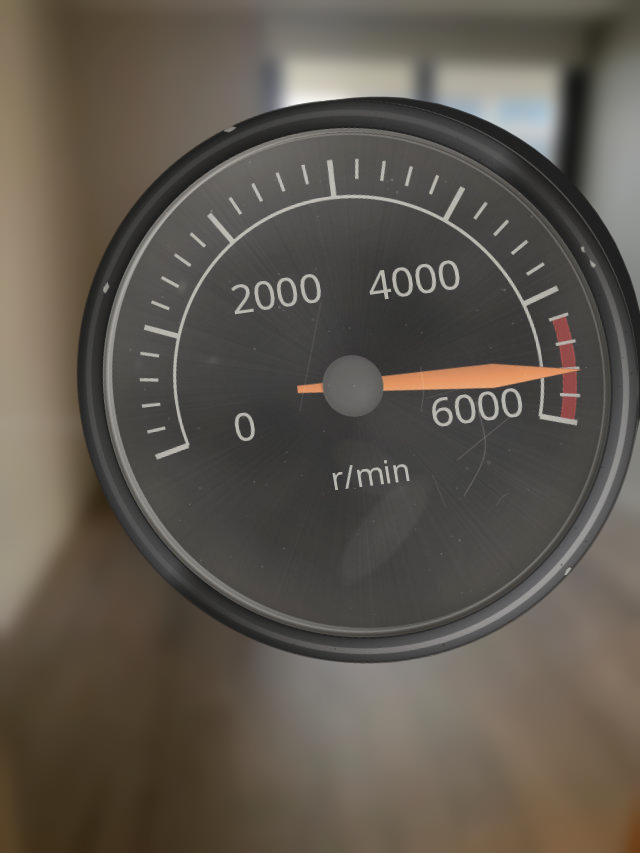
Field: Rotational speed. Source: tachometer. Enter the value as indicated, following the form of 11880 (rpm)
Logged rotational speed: 5600 (rpm)
